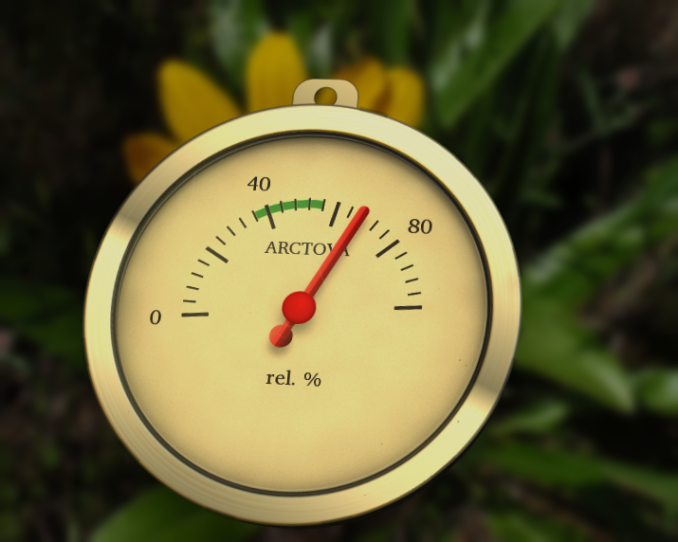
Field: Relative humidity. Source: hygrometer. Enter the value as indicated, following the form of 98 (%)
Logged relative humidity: 68 (%)
